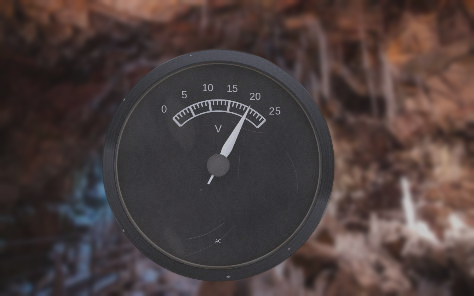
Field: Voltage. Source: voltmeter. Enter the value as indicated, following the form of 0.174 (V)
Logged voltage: 20 (V)
